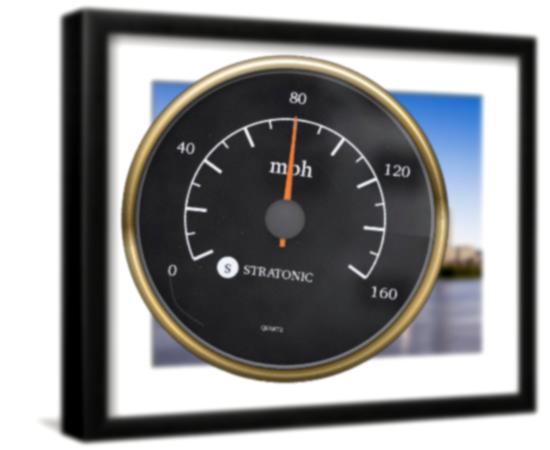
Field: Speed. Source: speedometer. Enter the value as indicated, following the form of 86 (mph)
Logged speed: 80 (mph)
